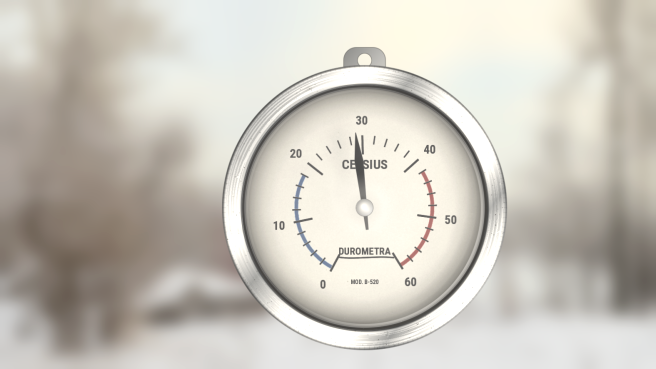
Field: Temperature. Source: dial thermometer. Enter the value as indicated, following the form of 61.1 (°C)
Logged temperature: 29 (°C)
